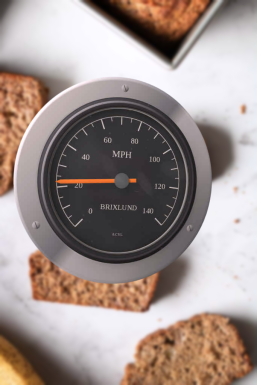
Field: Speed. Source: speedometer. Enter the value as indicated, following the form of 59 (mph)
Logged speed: 22.5 (mph)
